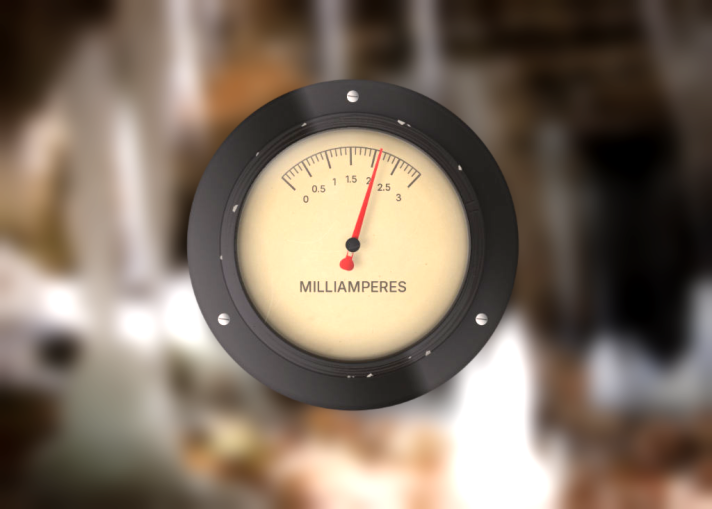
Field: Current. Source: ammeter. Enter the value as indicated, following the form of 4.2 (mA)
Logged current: 2.1 (mA)
